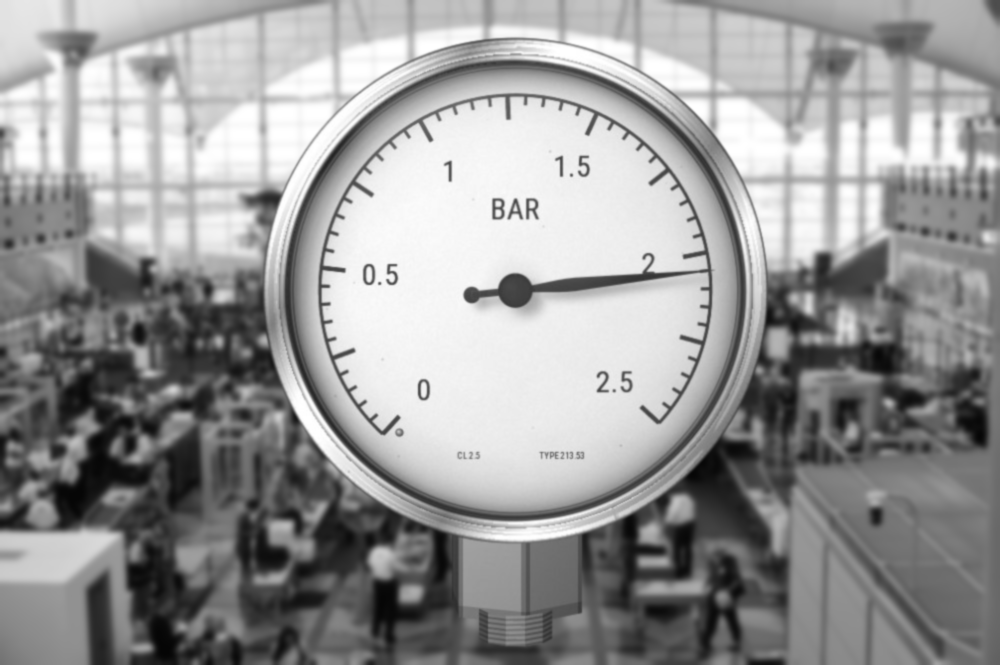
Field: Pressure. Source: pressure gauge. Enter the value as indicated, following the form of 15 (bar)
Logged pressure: 2.05 (bar)
